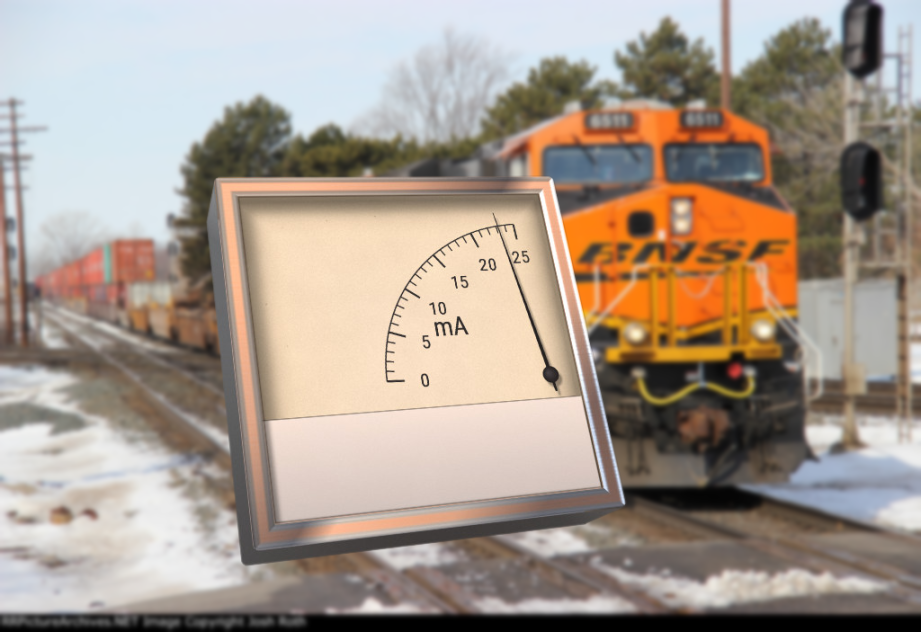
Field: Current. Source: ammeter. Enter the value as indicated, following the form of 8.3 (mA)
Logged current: 23 (mA)
